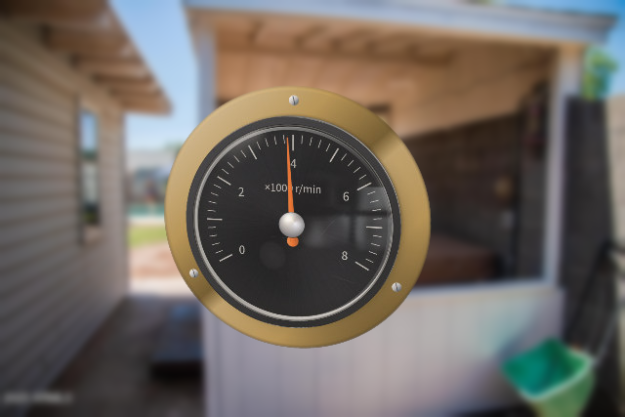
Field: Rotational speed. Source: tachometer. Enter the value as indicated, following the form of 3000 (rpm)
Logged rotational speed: 3900 (rpm)
